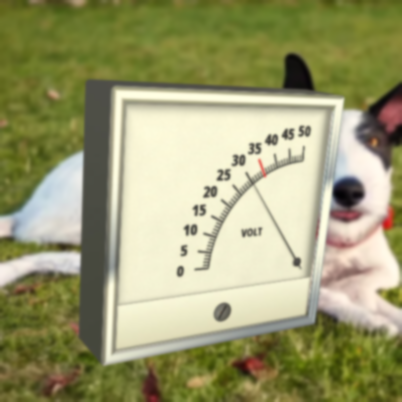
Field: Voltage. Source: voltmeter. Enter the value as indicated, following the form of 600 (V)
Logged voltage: 30 (V)
